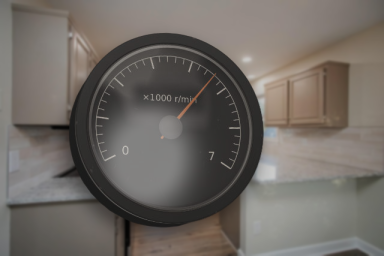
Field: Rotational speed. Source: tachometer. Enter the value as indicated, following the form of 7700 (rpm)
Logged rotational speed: 4600 (rpm)
